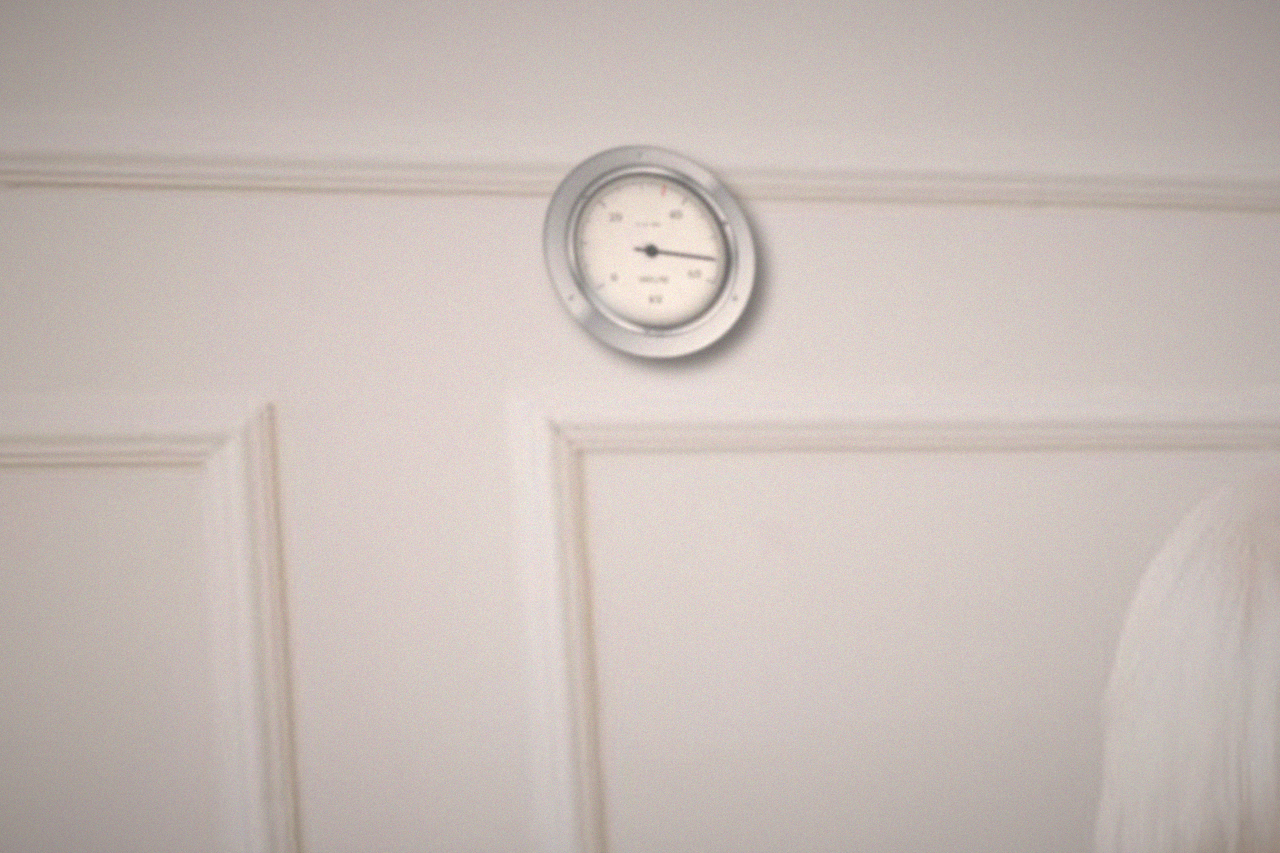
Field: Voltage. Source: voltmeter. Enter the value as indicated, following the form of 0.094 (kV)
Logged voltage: 55 (kV)
